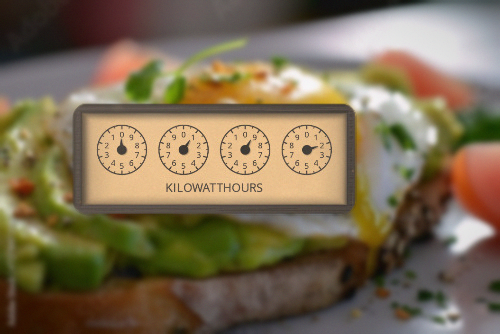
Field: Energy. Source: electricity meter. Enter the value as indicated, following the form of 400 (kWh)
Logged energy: 92 (kWh)
